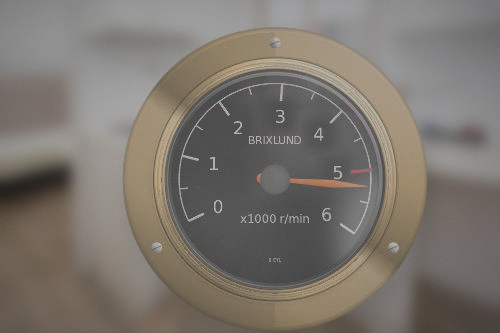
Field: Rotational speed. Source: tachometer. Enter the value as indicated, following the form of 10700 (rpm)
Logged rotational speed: 5250 (rpm)
